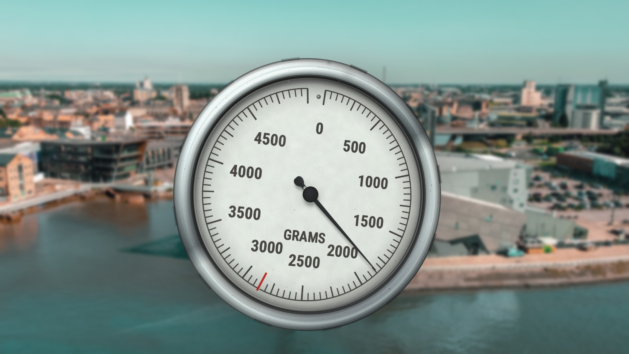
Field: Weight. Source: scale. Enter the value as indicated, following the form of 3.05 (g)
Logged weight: 1850 (g)
